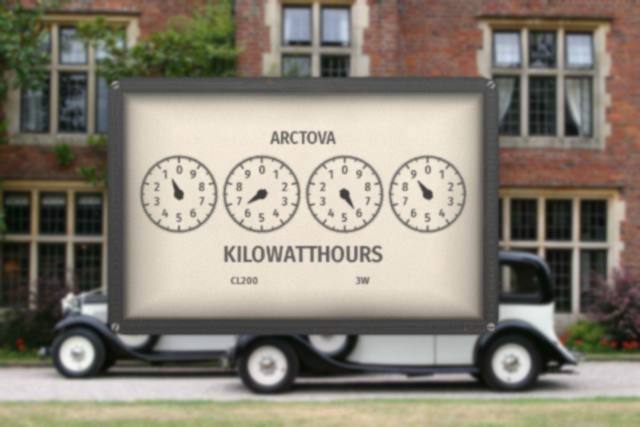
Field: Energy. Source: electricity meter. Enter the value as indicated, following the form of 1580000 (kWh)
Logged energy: 659 (kWh)
